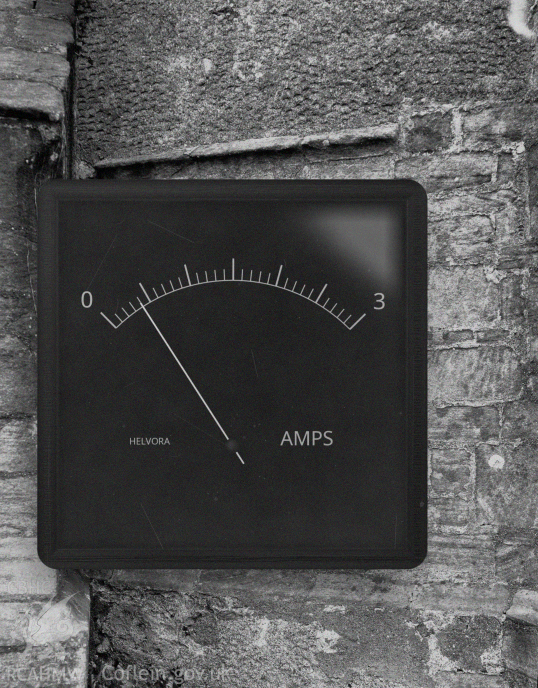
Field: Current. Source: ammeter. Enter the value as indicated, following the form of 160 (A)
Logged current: 0.4 (A)
